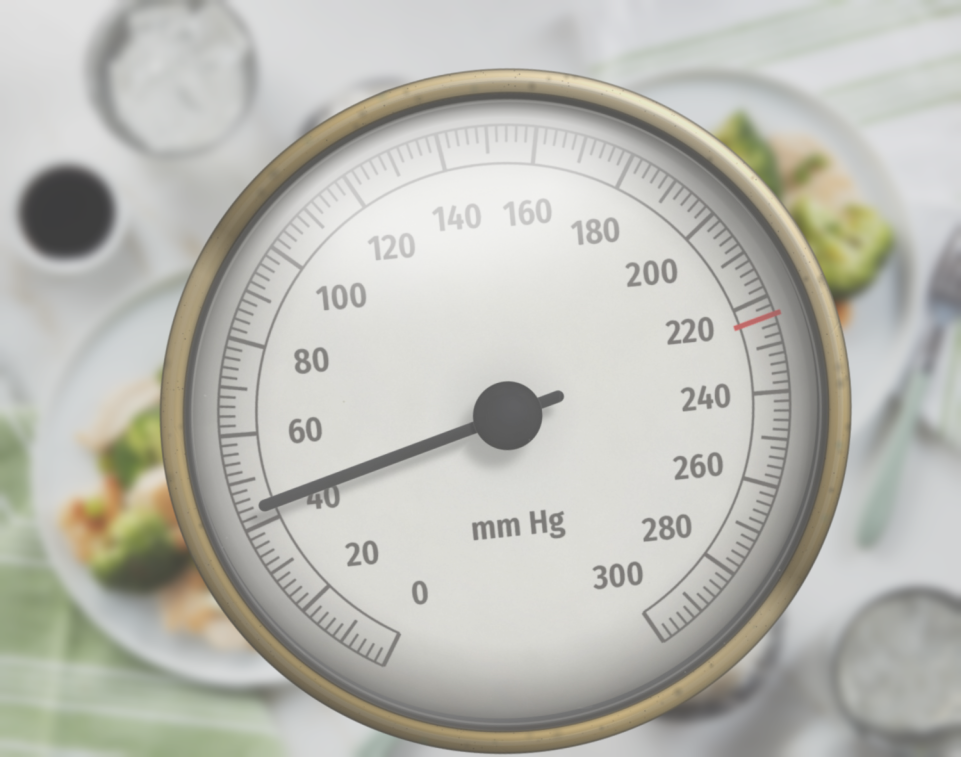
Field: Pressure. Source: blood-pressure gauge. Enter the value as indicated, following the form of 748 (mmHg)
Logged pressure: 44 (mmHg)
